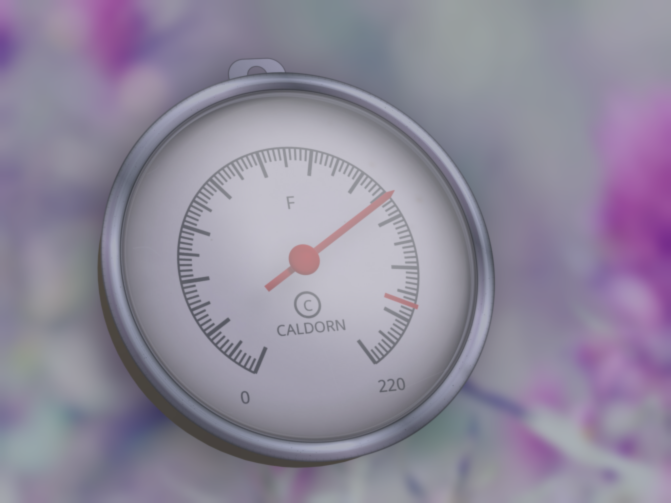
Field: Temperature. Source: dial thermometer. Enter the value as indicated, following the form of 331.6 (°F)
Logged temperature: 152 (°F)
